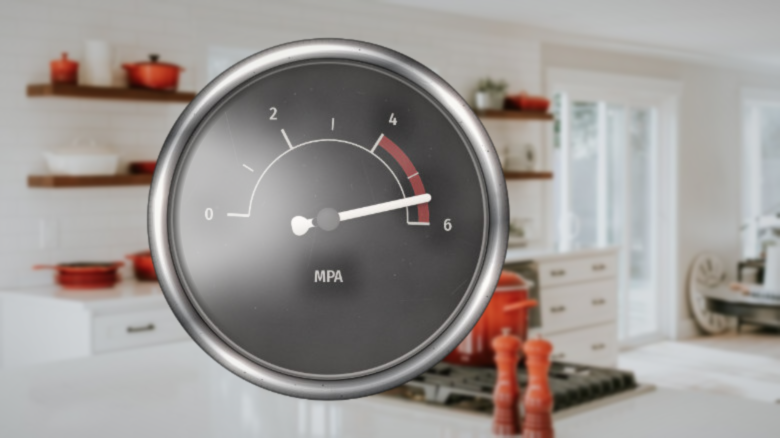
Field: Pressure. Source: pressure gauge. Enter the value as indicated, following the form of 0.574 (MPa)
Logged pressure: 5.5 (MPa)
